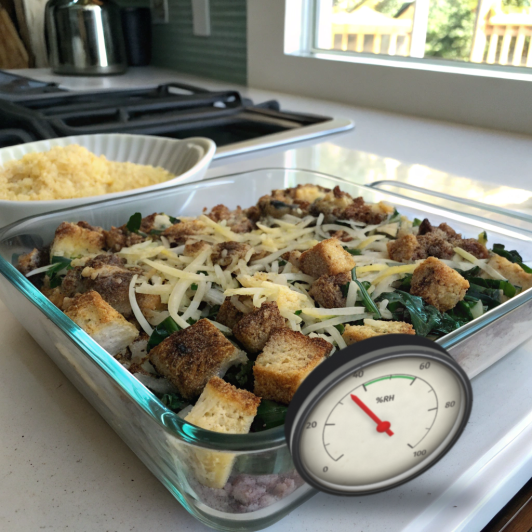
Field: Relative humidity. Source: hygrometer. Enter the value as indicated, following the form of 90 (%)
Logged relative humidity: 35 (%)
